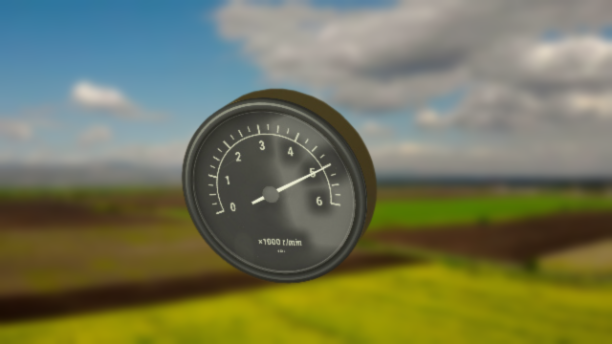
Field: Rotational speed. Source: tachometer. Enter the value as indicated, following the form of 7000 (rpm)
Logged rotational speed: 5000 (rpm)
